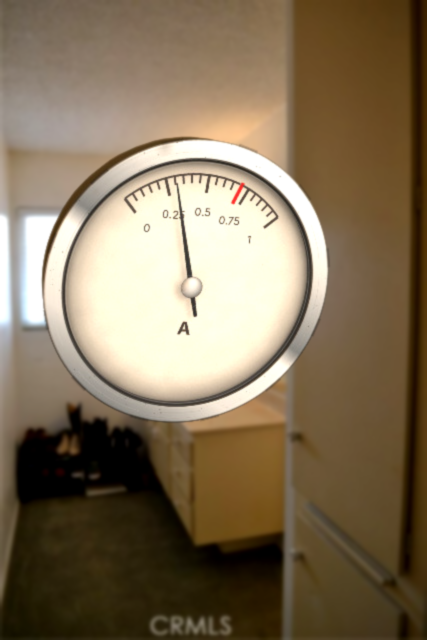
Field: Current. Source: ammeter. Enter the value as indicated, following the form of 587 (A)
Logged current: 0.3 (A)
